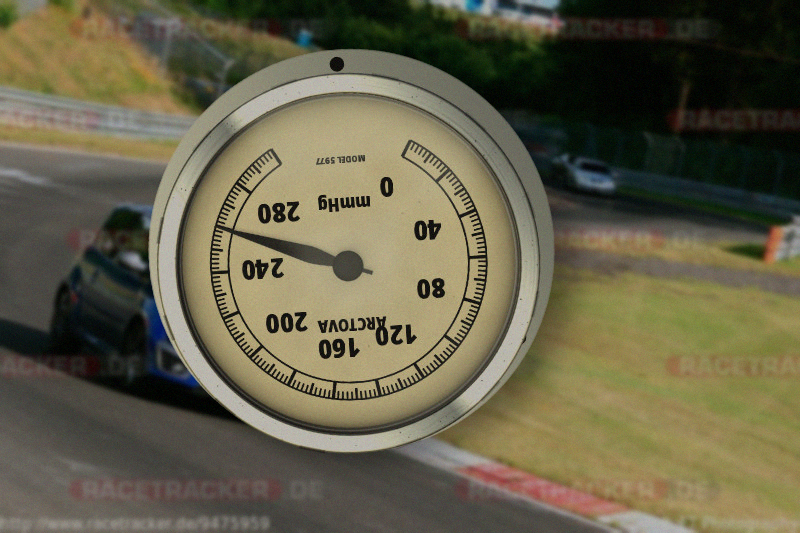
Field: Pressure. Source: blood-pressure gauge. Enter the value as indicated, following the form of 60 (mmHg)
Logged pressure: 260 (mmHg)
